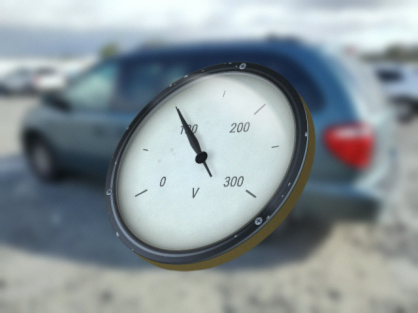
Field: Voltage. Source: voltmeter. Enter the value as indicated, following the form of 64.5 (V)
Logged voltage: 100 (V)
